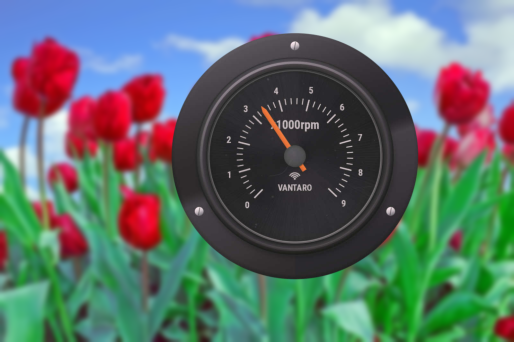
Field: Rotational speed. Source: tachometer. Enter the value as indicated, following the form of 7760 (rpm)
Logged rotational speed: 3400 (rpm)
